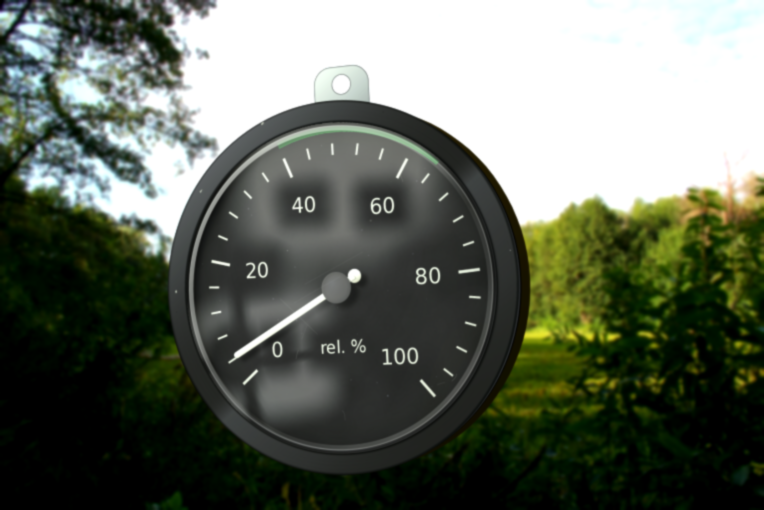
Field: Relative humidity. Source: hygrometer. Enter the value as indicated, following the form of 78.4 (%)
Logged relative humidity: 4 (%)
